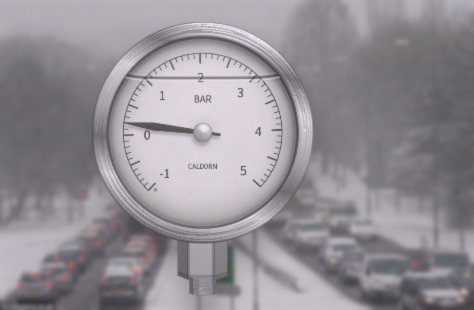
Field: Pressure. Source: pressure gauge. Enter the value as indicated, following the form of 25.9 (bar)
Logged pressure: 0.2 (bar)
